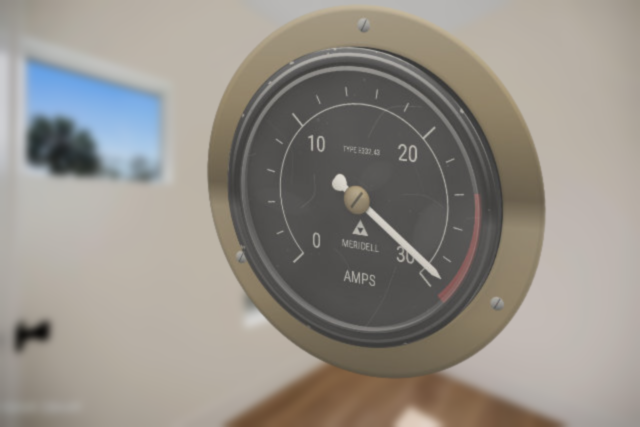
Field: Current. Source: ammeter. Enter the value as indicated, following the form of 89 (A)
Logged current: 29 (A)
